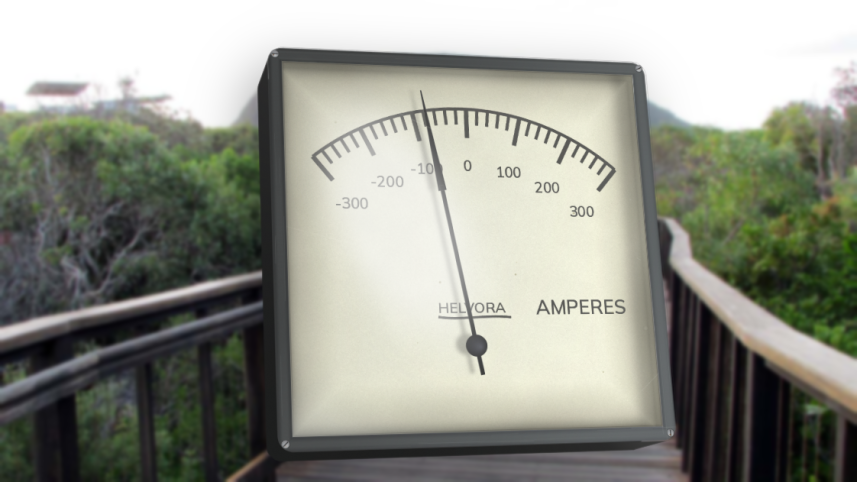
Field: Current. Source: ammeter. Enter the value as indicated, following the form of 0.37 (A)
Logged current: -80 (A)
